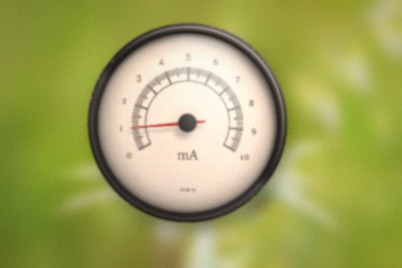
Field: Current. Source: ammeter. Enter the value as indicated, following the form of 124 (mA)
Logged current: 1 (mA)
